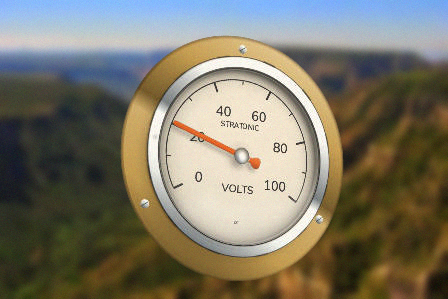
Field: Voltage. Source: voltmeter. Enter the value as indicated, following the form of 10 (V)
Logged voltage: 20 (V)
